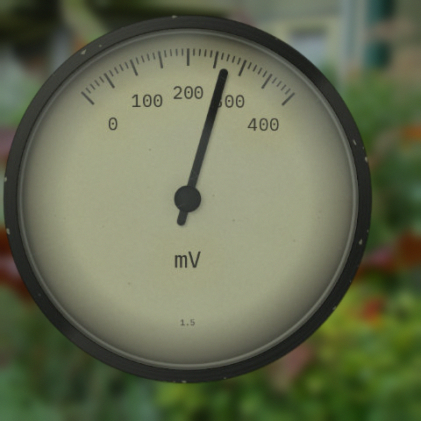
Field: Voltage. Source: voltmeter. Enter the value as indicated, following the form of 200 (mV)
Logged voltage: 270 (mV)
